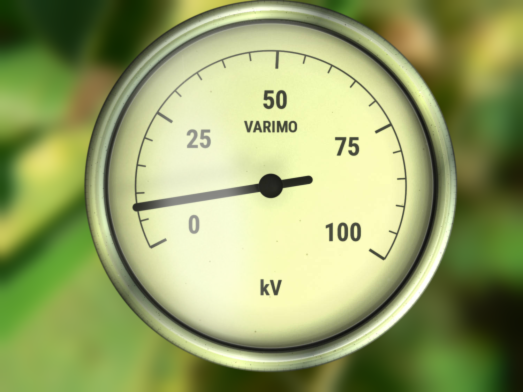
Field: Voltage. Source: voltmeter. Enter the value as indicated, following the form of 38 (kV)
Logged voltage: 7.5 (kV)
